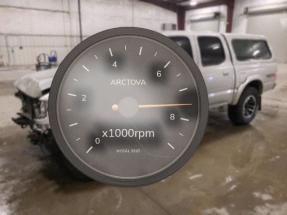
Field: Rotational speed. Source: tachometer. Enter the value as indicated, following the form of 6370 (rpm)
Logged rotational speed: 7500 (rpm)
